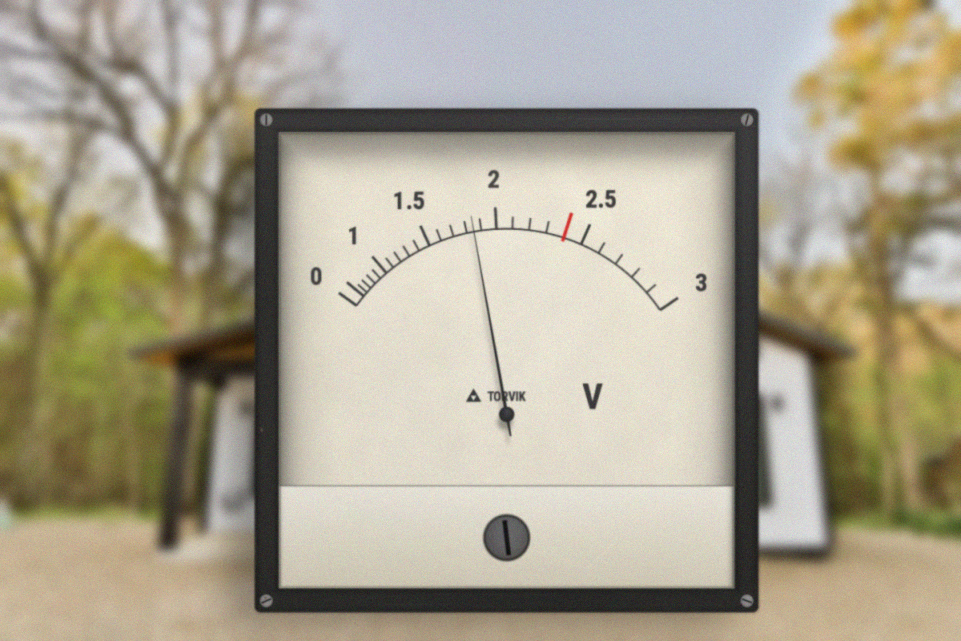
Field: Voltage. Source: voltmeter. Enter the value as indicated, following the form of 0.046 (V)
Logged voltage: 1.85 (V)
